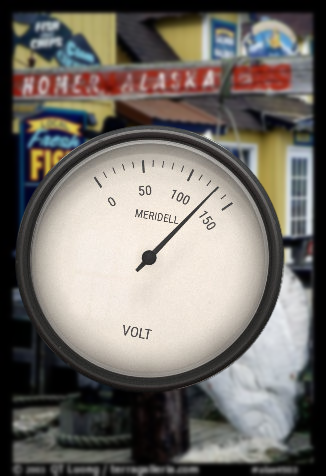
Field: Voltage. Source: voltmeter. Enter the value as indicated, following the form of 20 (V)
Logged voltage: 130 (V)
